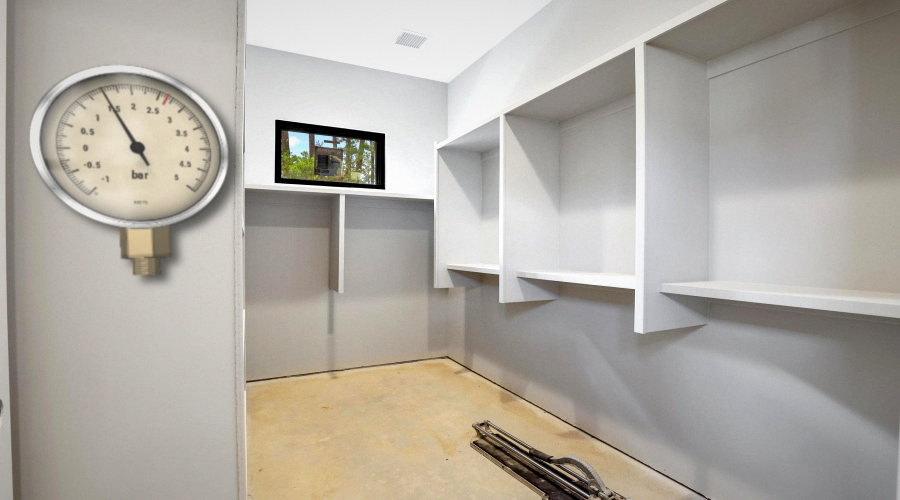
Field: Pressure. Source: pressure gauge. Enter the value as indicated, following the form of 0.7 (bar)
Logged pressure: 1.5 (bar)
